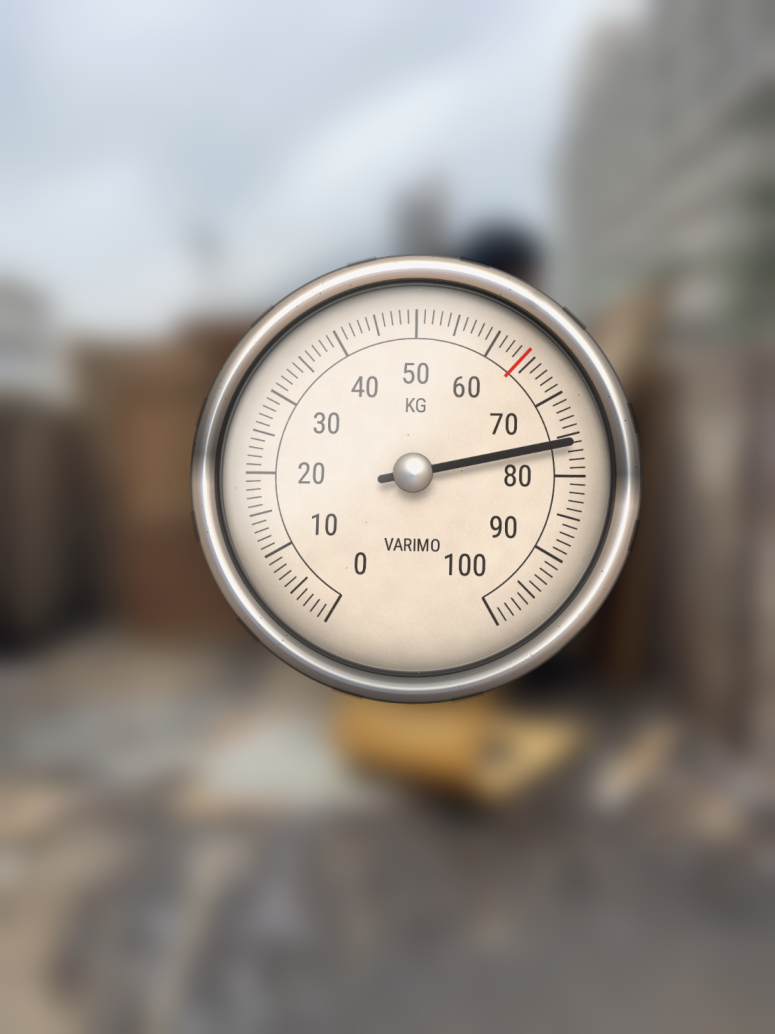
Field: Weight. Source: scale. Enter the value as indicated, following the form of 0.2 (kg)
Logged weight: 76 (kg)
